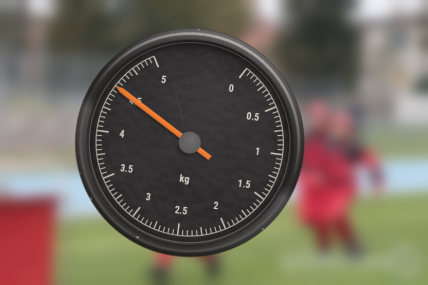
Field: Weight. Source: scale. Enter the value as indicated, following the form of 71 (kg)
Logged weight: 4.5 (kg)
